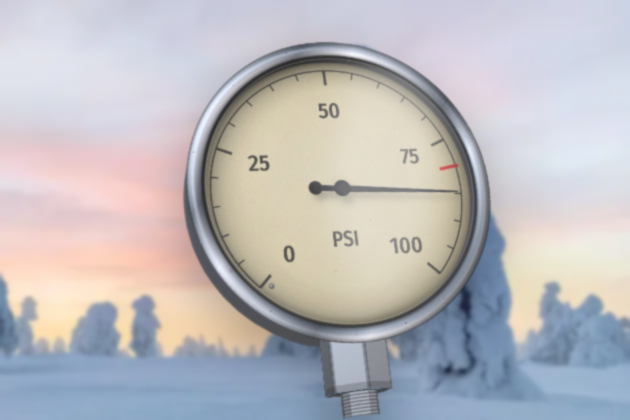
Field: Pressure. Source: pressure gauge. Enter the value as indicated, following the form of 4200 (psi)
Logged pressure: 85 (psi)
